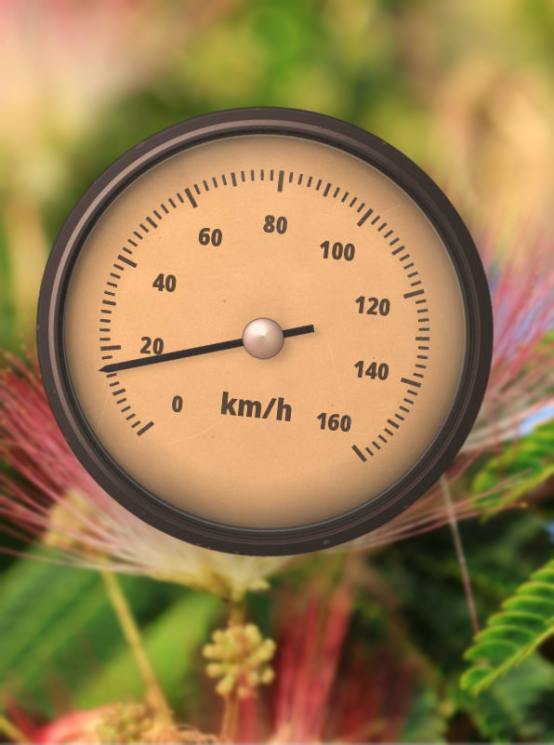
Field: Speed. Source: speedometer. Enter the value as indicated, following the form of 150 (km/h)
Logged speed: 16 (km/h)
